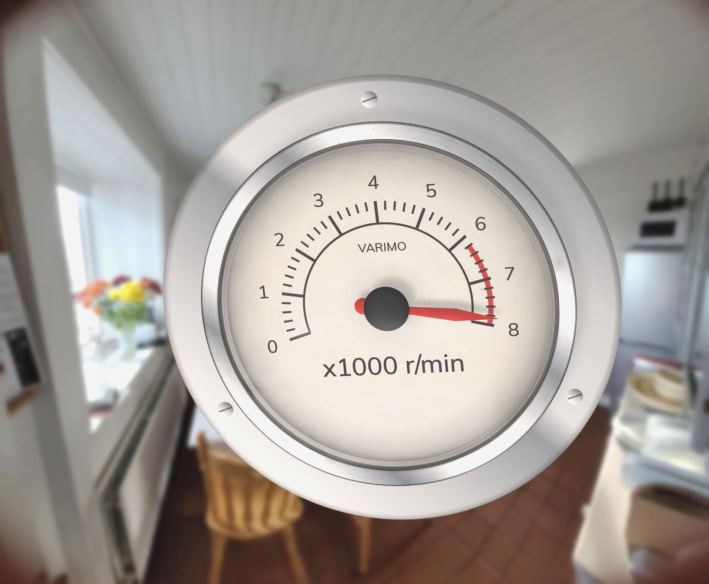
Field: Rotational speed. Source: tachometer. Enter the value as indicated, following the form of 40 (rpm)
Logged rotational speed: 7800 (rpm)
